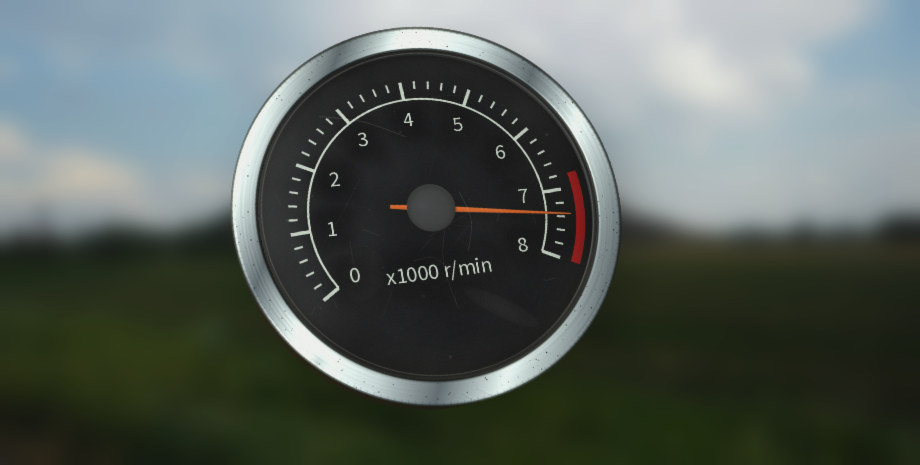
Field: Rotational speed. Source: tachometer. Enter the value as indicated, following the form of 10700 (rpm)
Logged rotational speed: 7400 (rpm)
